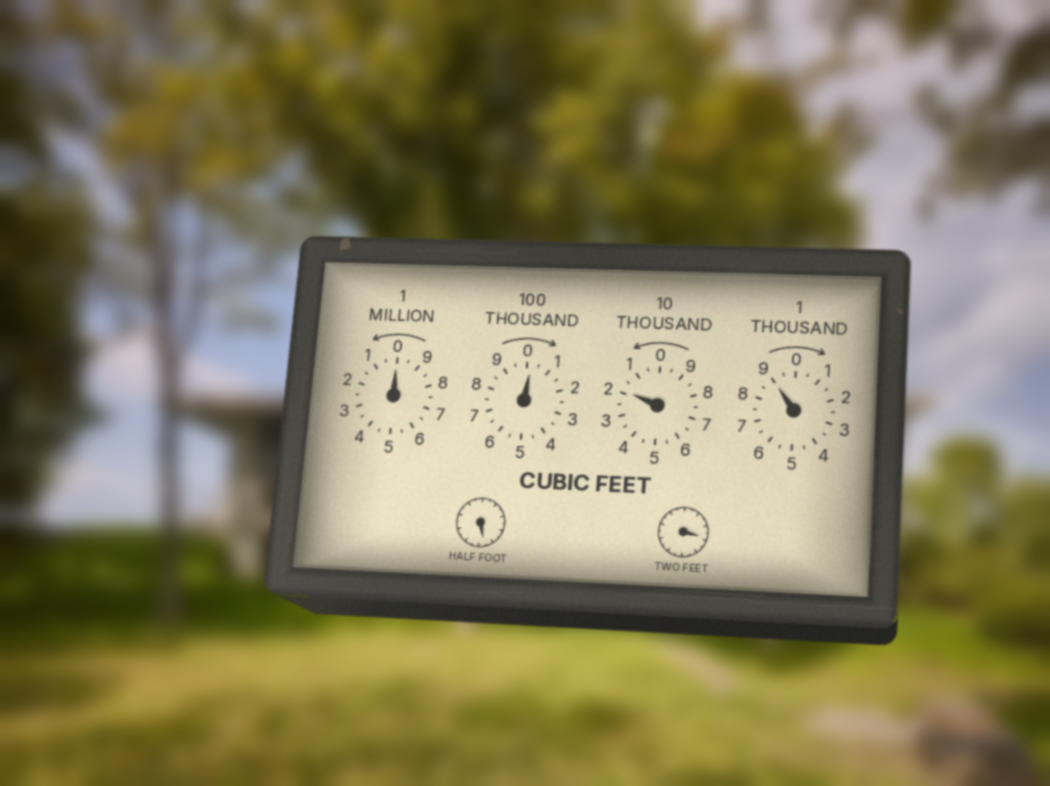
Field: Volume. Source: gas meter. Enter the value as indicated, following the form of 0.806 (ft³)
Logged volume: 1900 (ft³)
